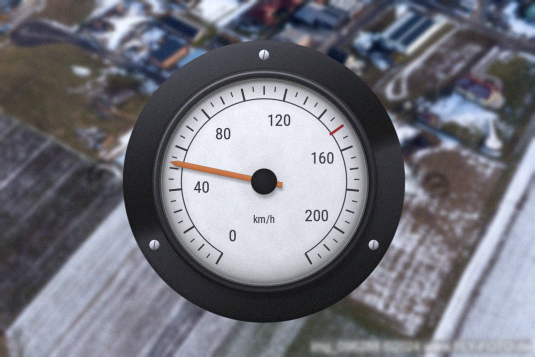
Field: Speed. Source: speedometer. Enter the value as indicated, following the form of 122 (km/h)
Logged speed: 52.5 (km/h)
